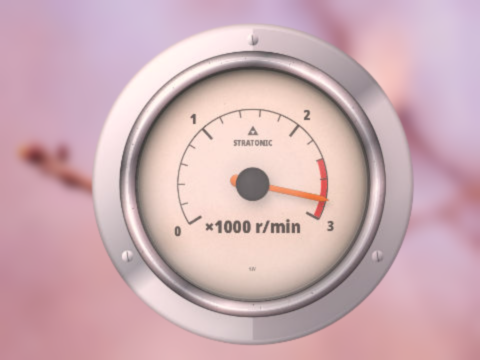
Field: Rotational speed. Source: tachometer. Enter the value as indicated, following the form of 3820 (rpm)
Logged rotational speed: 2800 (rpm)
